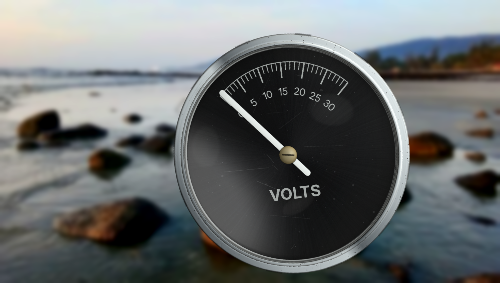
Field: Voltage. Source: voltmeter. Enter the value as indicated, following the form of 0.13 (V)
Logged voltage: 1 (V)
